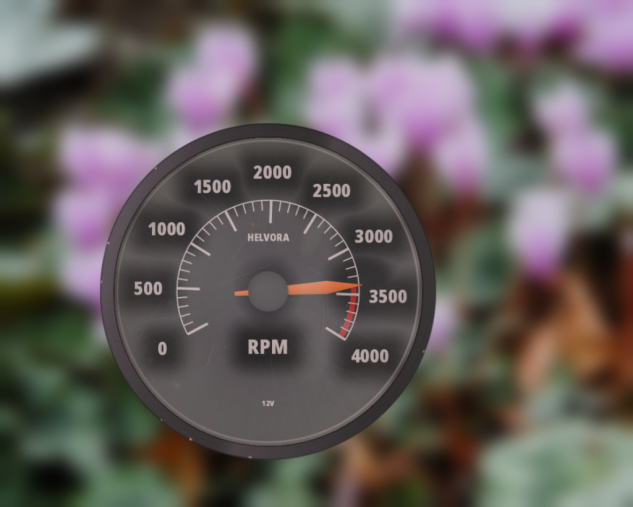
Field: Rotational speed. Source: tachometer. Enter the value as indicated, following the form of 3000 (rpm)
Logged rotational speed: 3400 (rpm)
